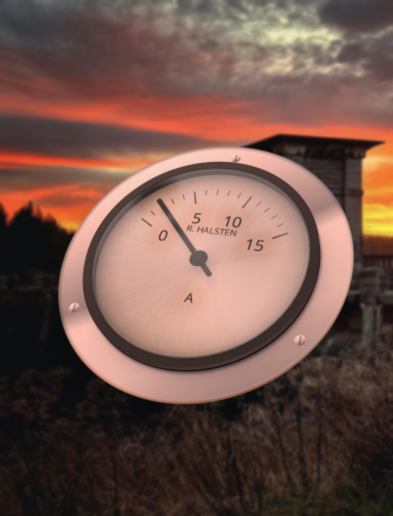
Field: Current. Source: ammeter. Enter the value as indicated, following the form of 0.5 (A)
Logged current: 2 (A)
